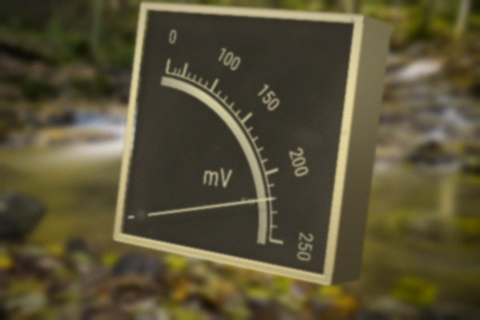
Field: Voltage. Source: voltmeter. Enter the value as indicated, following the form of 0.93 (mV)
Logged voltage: 220 (mV)
